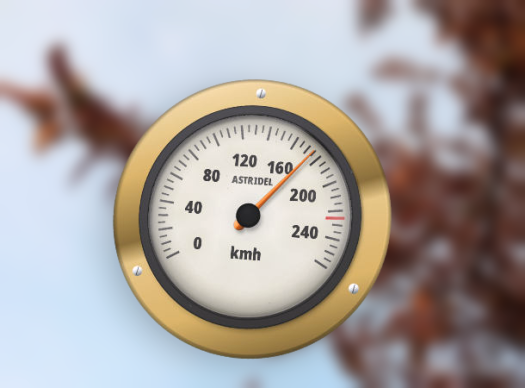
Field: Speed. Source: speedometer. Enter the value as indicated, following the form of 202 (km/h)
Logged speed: 175 (km/h)
